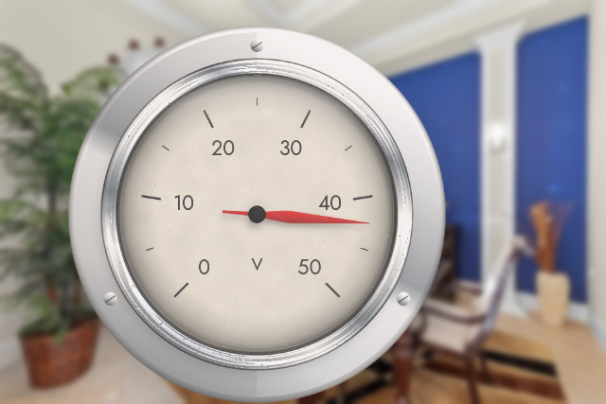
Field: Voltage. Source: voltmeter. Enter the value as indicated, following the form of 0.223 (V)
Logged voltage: 42.5 (V)
